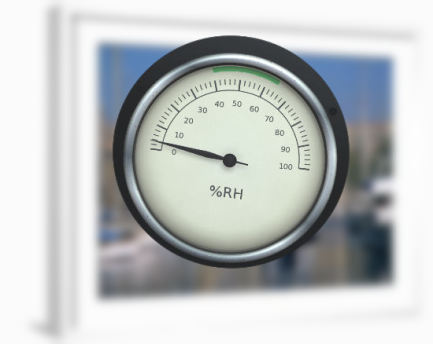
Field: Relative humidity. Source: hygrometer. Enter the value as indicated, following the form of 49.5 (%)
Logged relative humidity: 4 (%)
